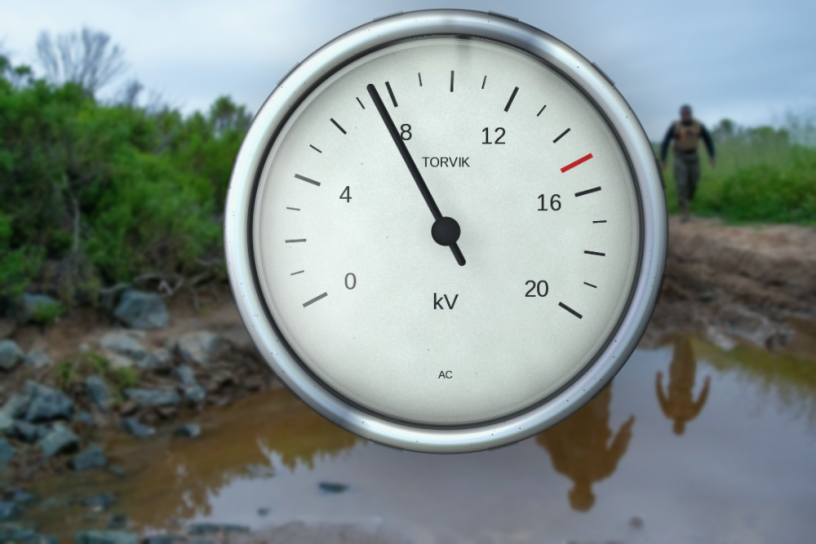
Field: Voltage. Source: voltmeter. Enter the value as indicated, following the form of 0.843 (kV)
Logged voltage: 7.5 (kV)
